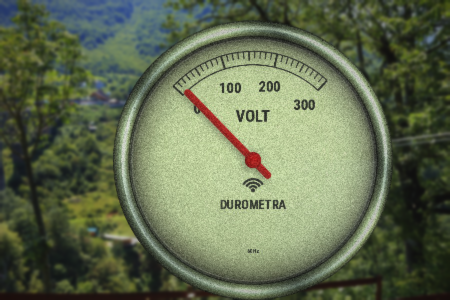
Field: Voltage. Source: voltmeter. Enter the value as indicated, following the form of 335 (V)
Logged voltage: 10 (V)
